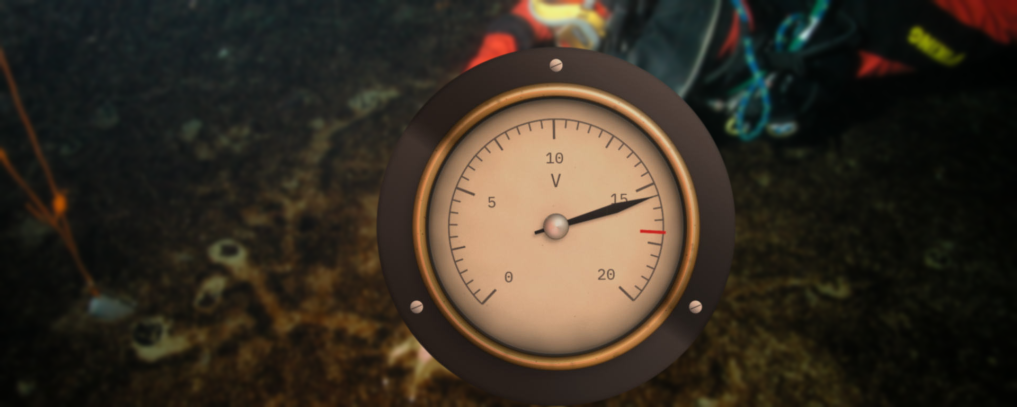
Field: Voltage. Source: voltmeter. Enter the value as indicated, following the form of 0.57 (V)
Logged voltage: 15.5 (V)
